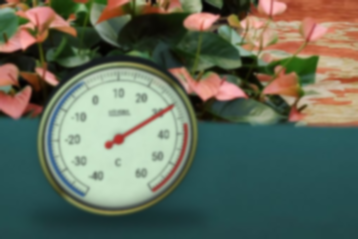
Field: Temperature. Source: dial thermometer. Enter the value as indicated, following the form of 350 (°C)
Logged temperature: 30 (°C)
